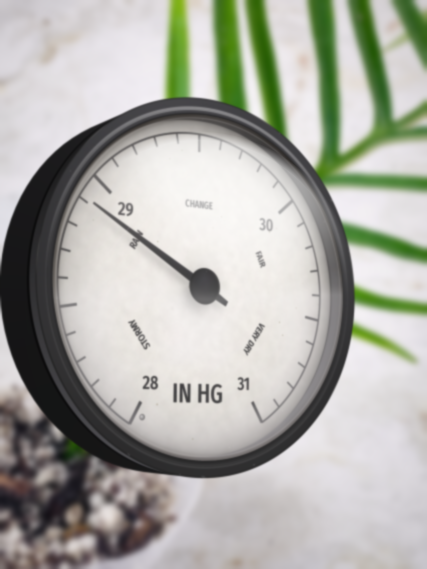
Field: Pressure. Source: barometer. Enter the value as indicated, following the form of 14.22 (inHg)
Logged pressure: 28.9 (inHg)
